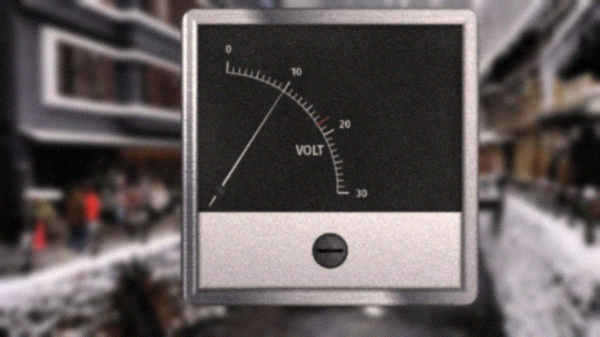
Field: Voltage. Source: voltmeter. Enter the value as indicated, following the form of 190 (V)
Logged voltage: 10 (V)
